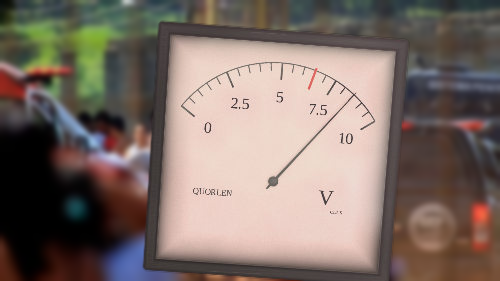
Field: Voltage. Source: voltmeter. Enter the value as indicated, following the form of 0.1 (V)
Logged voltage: 8.5 (V)
